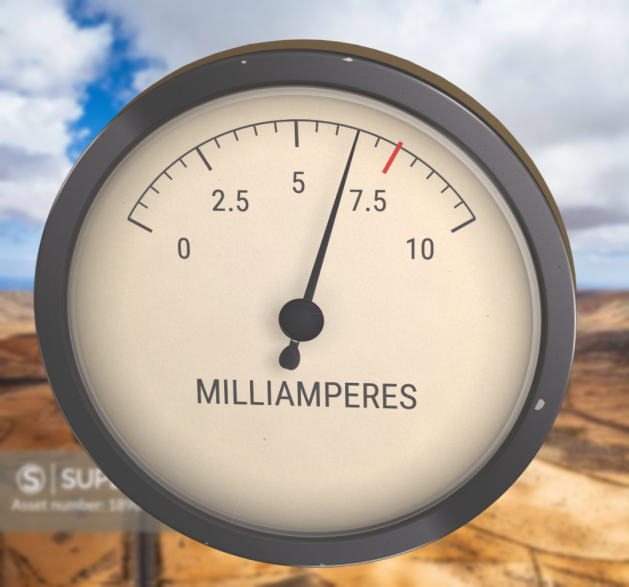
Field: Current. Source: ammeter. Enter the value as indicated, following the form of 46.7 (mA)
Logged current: 6.5 (mA)
